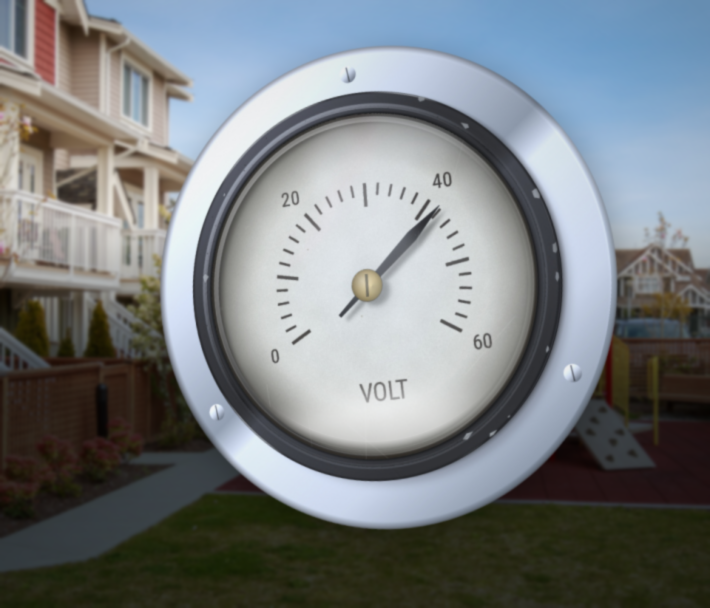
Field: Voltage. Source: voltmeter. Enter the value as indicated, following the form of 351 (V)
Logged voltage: 42 (V)
